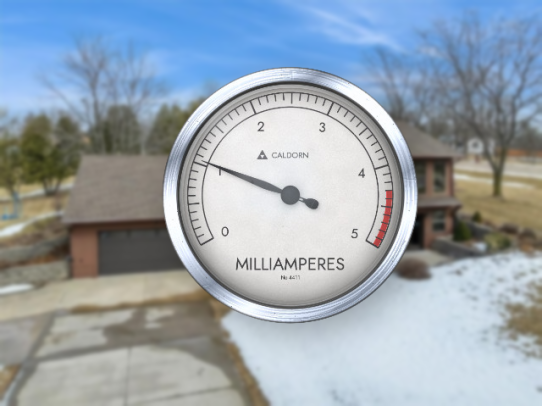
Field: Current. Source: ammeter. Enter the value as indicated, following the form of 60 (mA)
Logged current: 1.05 (mA)
